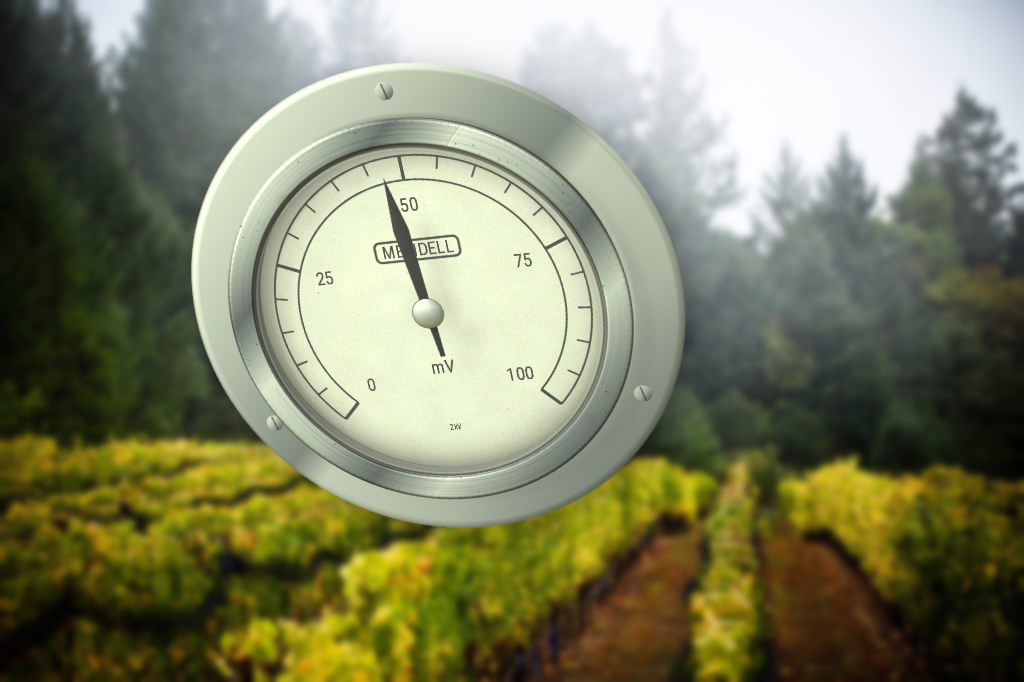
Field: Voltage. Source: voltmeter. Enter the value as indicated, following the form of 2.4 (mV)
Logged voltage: 47.5 (mV)
